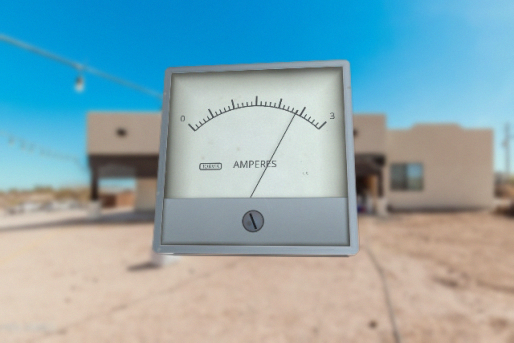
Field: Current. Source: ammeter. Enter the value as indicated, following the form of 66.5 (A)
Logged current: 2.4 (A)
